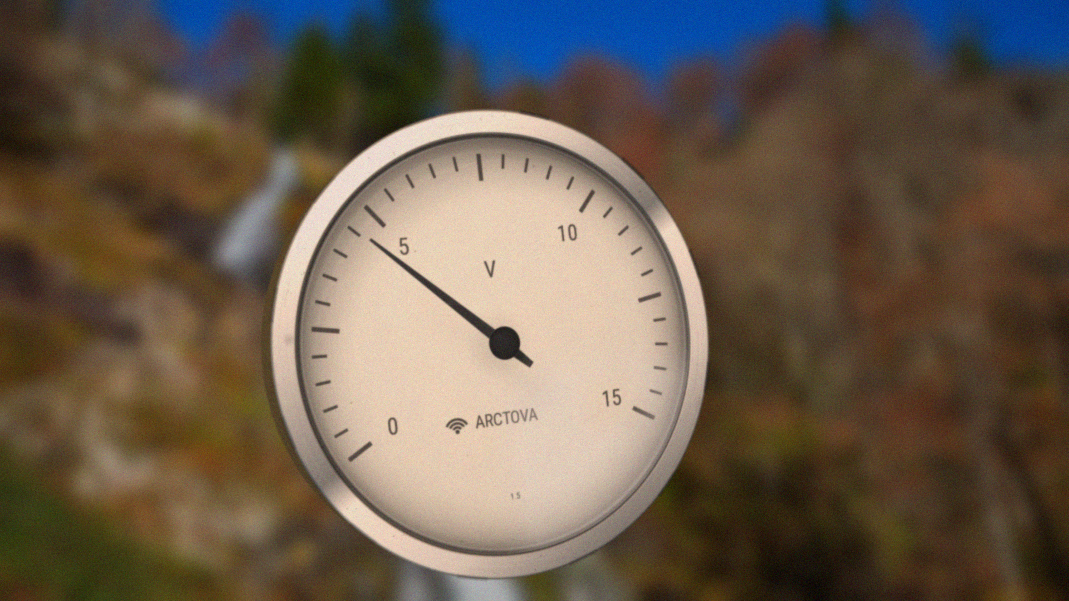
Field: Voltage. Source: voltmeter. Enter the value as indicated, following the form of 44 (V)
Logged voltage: 4.5 (V)
